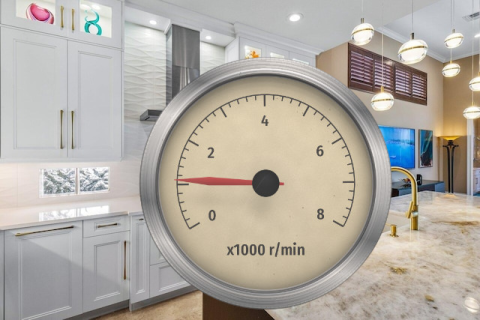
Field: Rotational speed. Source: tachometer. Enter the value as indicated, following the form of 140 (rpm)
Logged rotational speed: 1100 (rpm)
